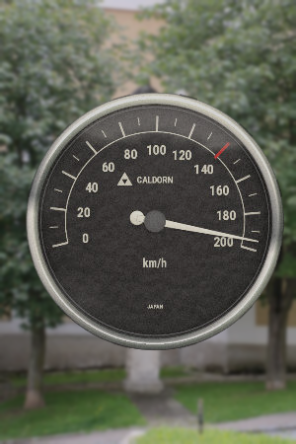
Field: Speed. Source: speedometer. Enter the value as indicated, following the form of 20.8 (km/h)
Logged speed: 195 (km/h)
